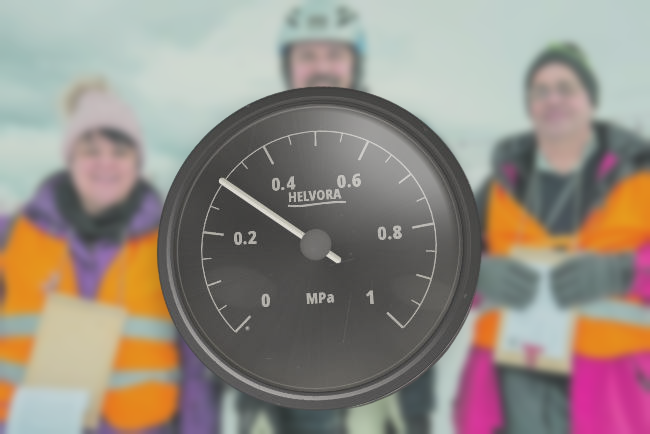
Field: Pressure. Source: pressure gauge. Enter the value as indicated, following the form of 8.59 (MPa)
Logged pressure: 0.3 (MPa)
